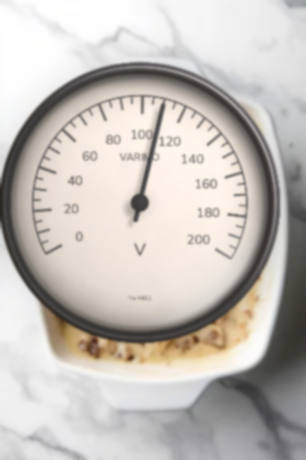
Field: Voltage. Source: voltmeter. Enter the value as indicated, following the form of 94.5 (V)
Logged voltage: 110 (V)
